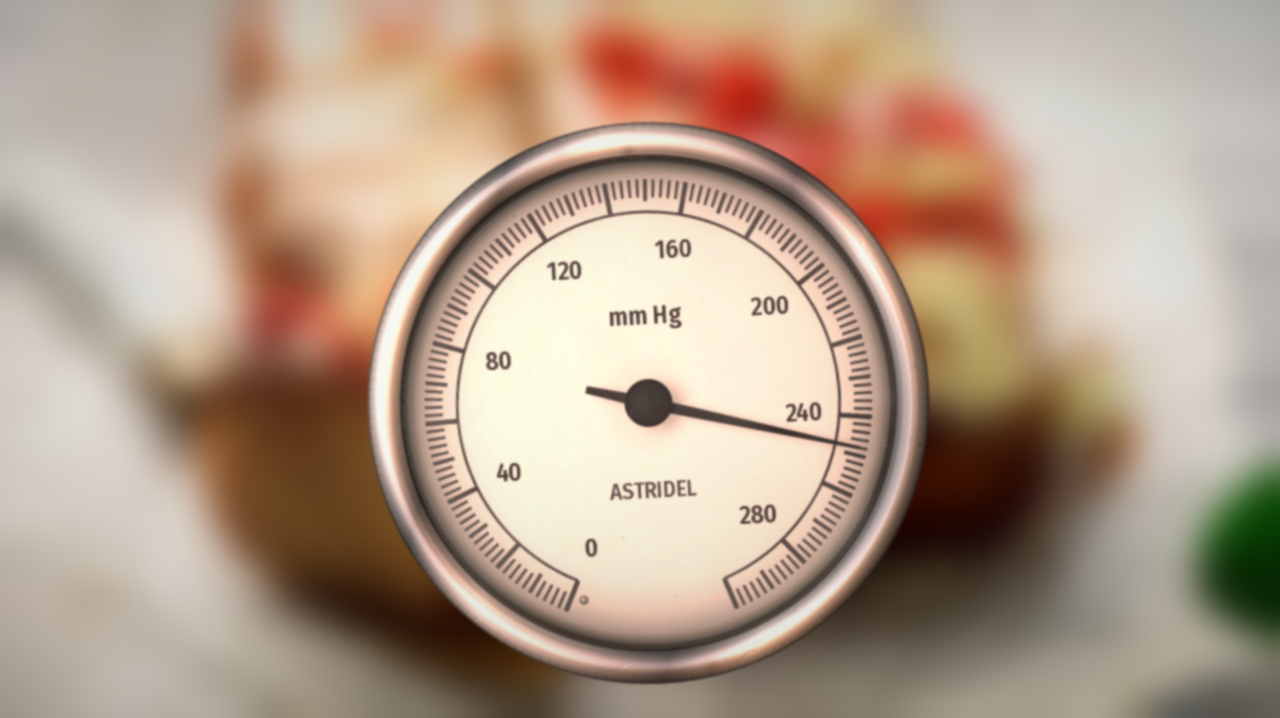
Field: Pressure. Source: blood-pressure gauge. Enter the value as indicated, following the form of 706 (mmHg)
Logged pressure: 248 (mmHg)
